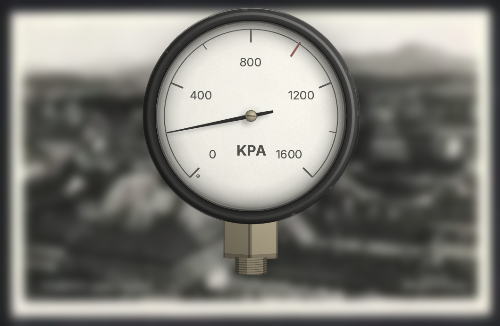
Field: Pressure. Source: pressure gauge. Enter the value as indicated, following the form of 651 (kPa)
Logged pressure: 200 (kPa)
